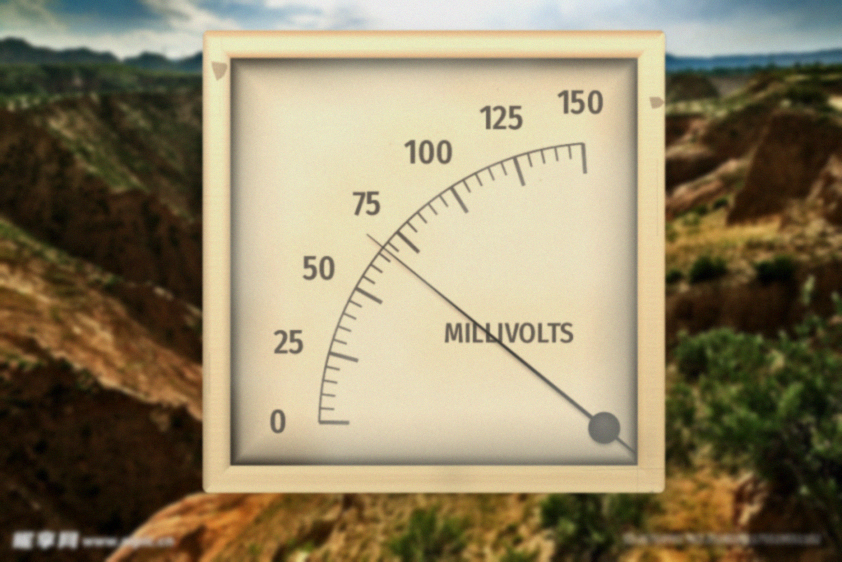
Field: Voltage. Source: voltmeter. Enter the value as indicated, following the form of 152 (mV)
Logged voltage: 67.5 (mV)
